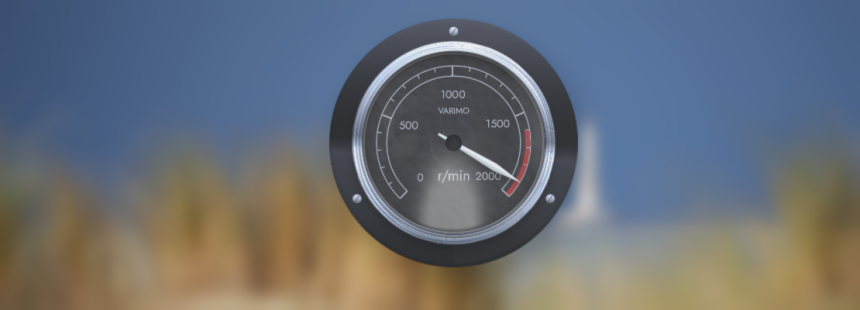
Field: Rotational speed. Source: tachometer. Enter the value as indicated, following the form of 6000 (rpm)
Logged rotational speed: 1900 (rpm)
